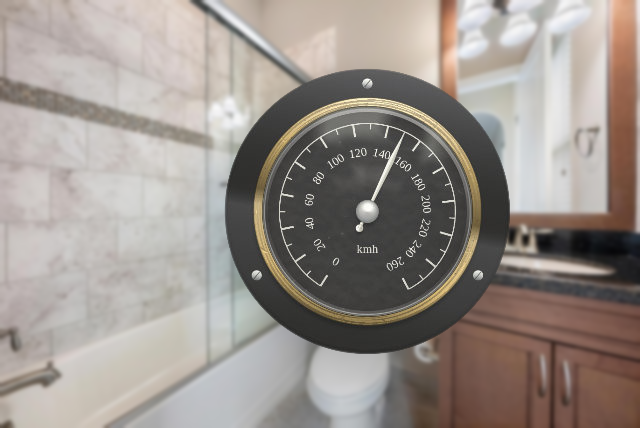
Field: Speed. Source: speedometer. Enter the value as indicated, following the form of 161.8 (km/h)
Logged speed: 150 (km/h)
